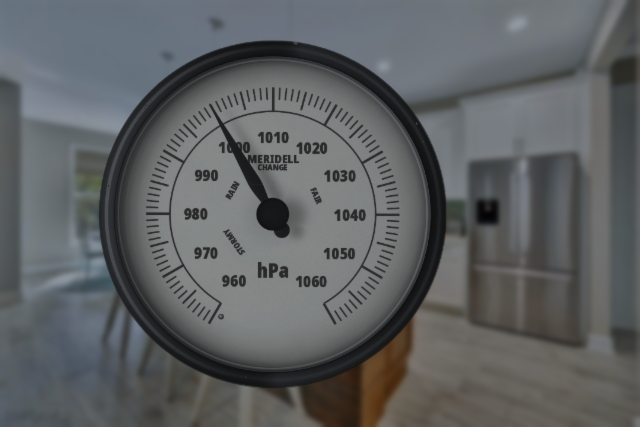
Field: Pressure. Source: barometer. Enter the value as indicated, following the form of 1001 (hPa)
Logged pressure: 1000 (hPa)
